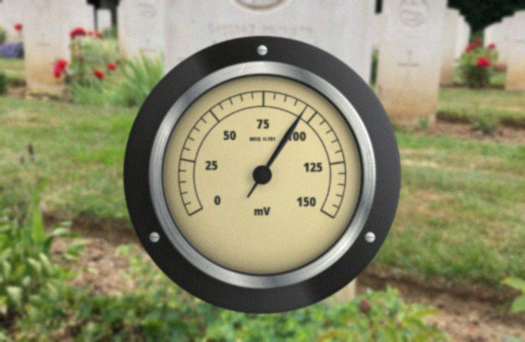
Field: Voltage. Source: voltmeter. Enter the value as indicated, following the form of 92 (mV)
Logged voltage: 95 (mV)
